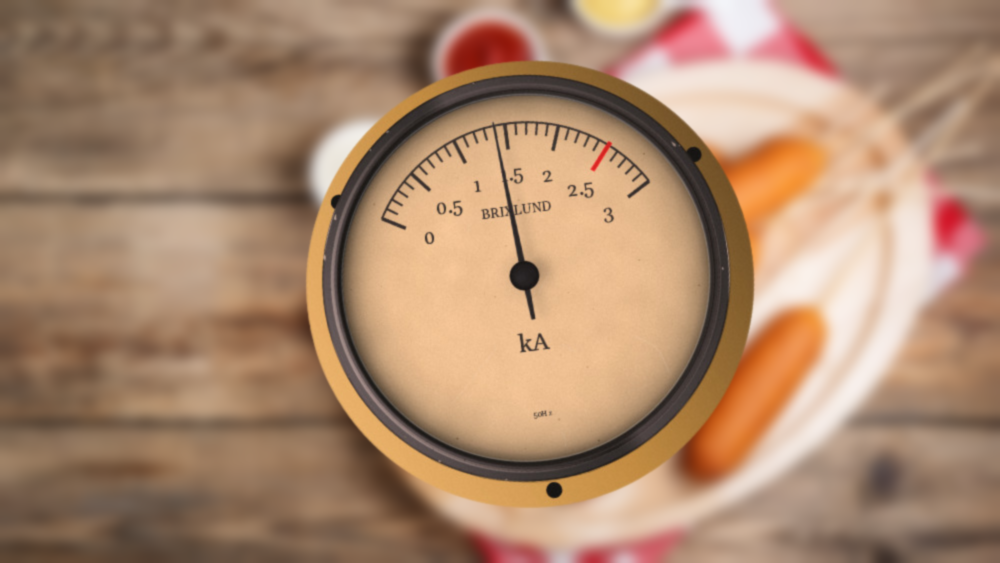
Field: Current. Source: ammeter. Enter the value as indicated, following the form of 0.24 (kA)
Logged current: 1.4 (kA)
